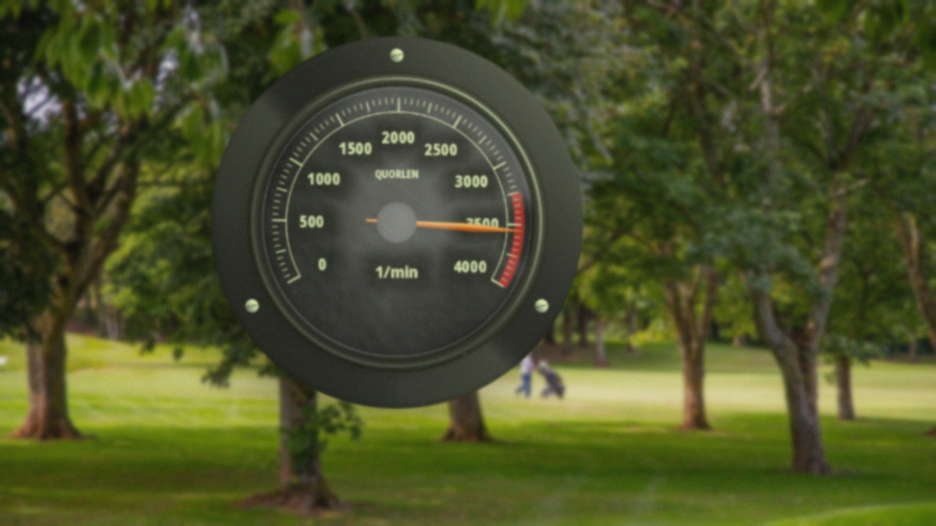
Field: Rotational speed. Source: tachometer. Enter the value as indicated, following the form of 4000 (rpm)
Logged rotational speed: 3550 (rpm)
